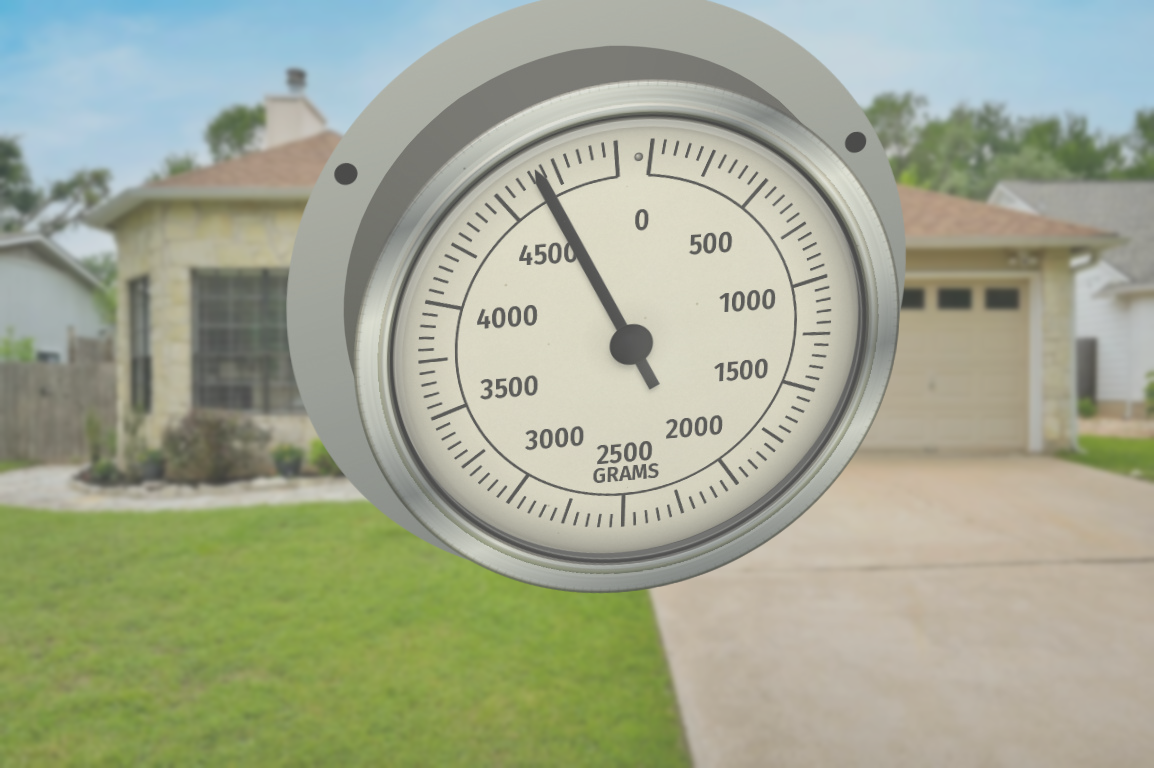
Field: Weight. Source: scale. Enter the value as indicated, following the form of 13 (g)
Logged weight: 4675 (g)
